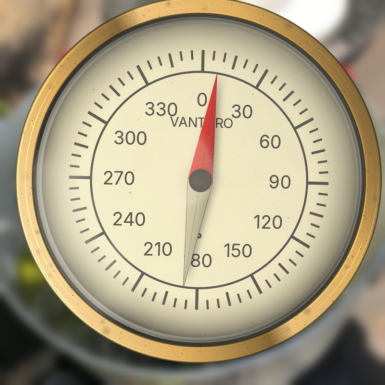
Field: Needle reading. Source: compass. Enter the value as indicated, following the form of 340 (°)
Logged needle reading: 7.5 (°)
